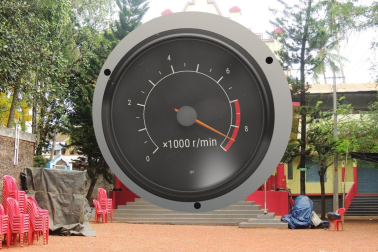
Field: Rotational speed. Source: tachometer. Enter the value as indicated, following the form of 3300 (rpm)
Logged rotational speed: 8500 (rpm)
